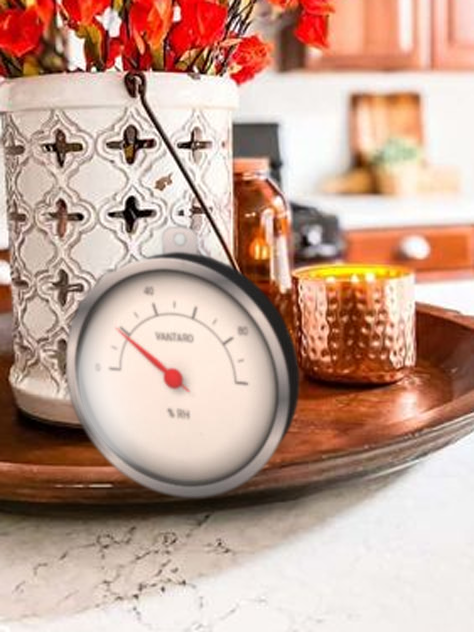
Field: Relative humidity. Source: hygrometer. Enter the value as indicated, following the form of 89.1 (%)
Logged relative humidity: 20 (%)
